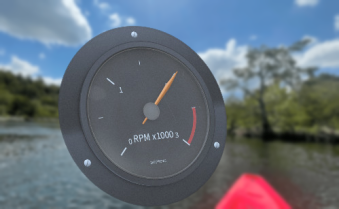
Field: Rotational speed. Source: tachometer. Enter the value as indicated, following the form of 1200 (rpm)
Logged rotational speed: 2000 (rpm)
